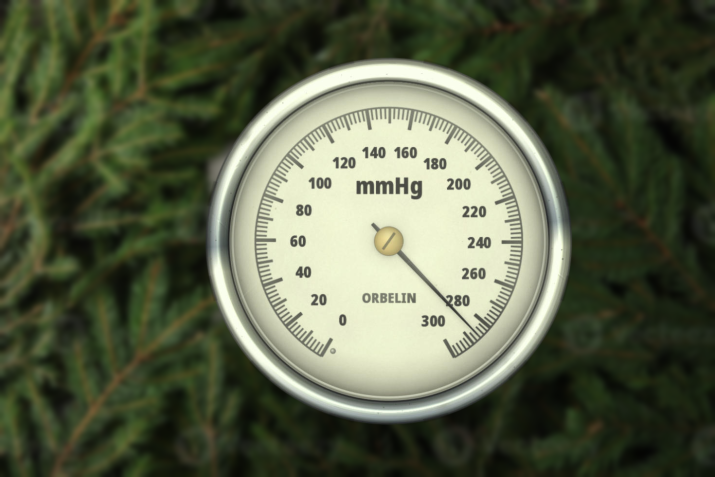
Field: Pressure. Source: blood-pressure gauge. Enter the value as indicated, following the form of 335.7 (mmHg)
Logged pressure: 286 (mmHg)
